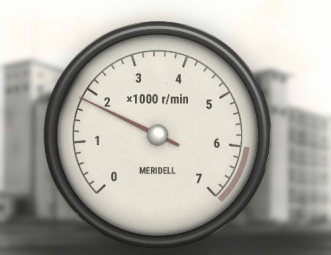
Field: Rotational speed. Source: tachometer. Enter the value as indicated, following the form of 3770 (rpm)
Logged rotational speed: 1800 (rpm)
